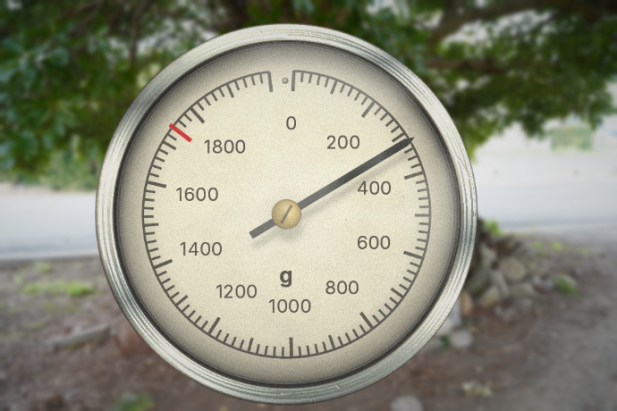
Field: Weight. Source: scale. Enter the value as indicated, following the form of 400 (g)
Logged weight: 320 (g)
